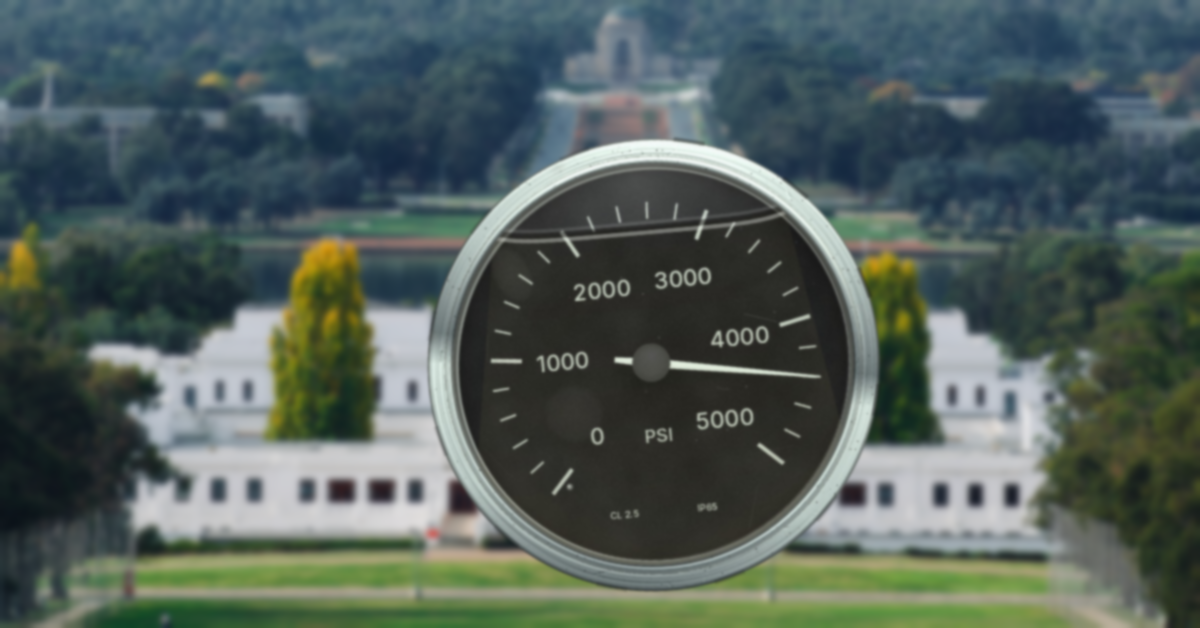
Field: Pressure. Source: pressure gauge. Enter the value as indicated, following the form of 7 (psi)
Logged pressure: 4400 (psi)
